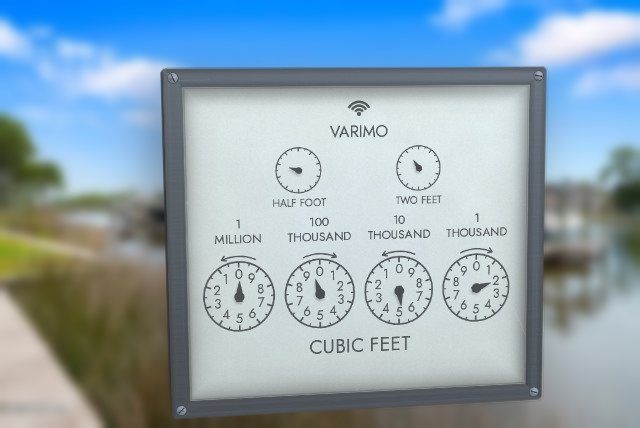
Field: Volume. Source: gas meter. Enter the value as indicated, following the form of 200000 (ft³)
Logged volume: 995200 (ft³)
